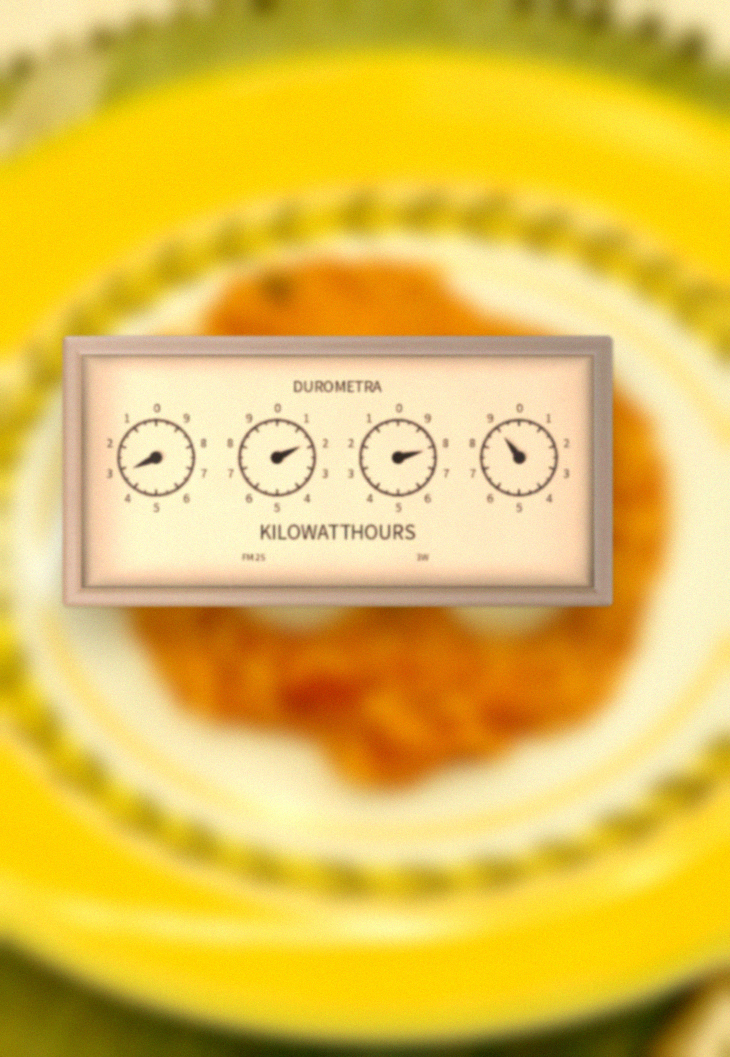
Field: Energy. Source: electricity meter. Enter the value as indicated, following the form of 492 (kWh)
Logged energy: 3179 (kWh)
